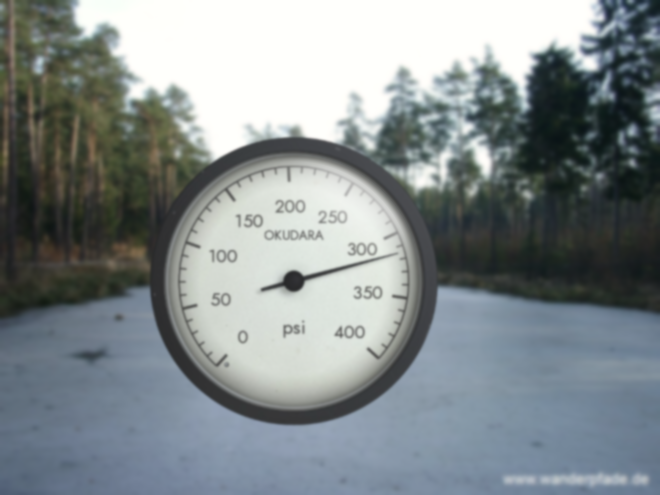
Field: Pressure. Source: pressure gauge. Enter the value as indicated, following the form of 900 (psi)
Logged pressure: 315 (psi)
